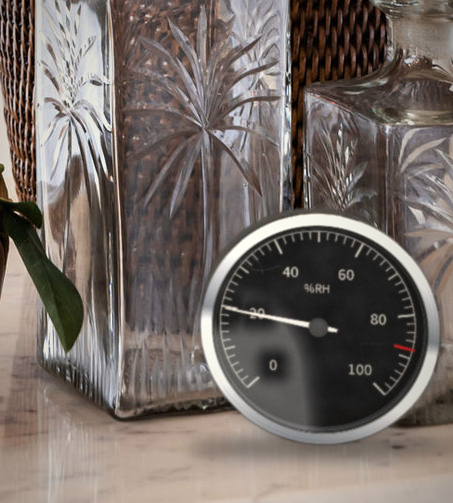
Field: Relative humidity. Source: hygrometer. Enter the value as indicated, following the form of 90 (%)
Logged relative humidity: 20 (%)
